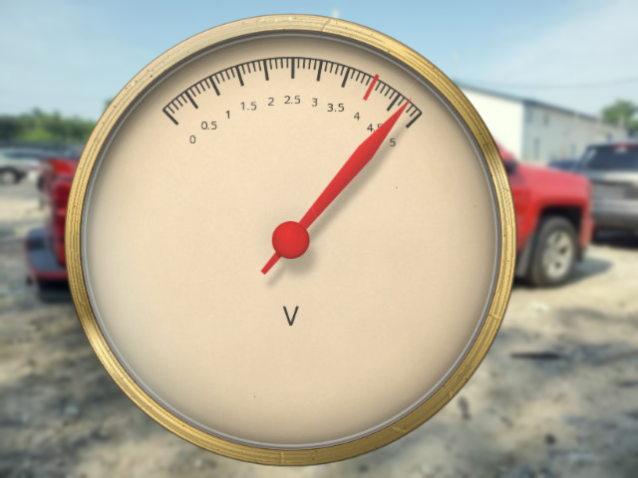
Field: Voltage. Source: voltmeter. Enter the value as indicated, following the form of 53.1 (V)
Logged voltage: 4.7 (V)
